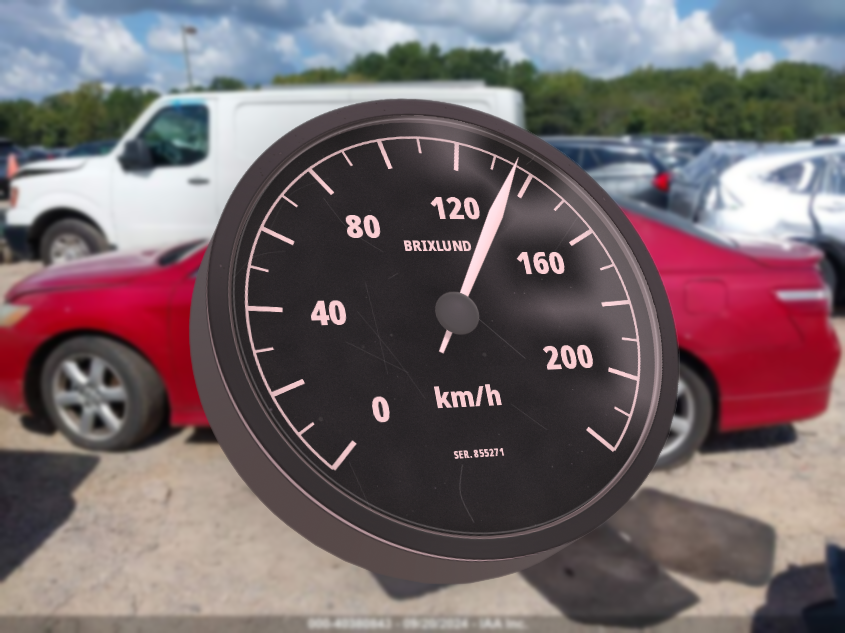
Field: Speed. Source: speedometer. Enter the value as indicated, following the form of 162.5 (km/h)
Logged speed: 135 (km/h)
